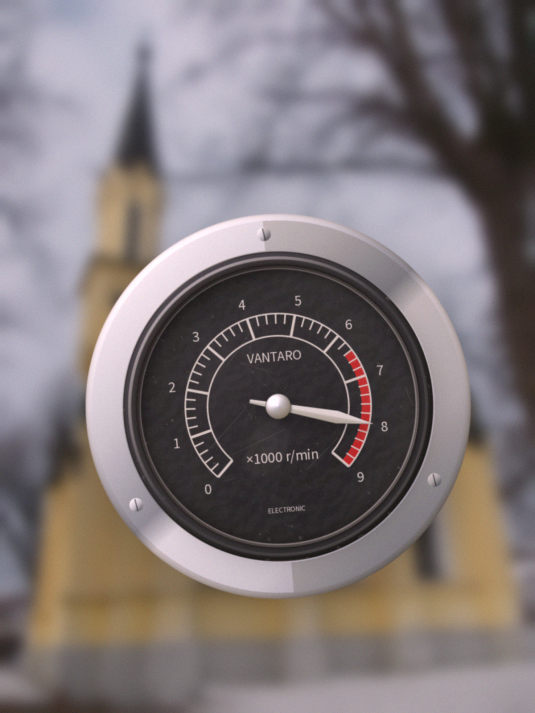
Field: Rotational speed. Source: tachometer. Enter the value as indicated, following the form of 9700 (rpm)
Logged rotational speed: 8000 (rpm)
